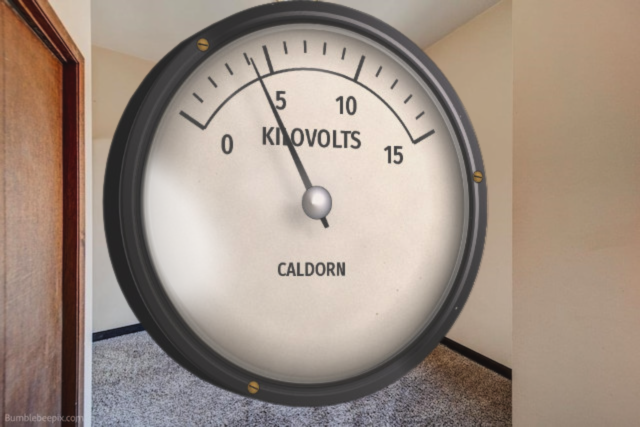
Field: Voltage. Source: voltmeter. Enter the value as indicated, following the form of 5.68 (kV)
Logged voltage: 4 (kV)
